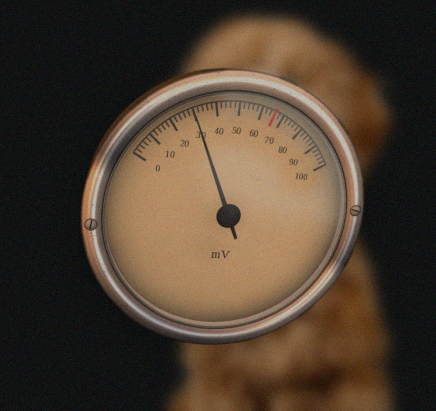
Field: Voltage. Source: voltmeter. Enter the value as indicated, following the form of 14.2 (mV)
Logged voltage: 30 (mV)
